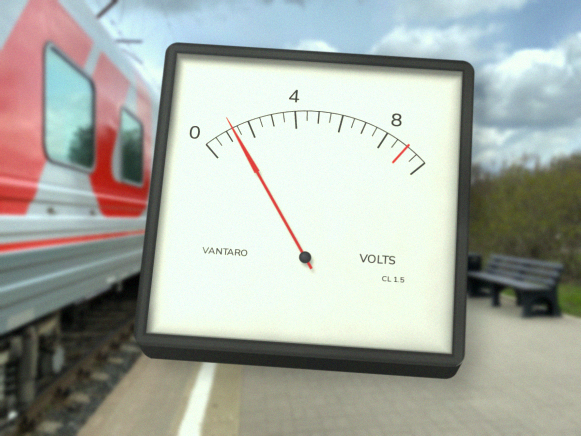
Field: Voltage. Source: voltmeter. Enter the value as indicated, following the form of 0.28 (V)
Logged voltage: 1.25 (V)
